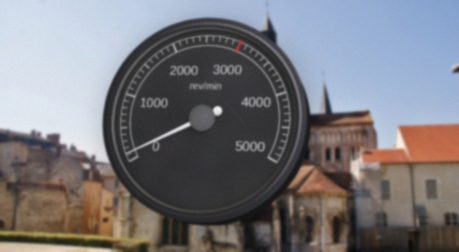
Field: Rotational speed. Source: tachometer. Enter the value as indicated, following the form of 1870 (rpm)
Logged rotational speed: 100 (rpm)
